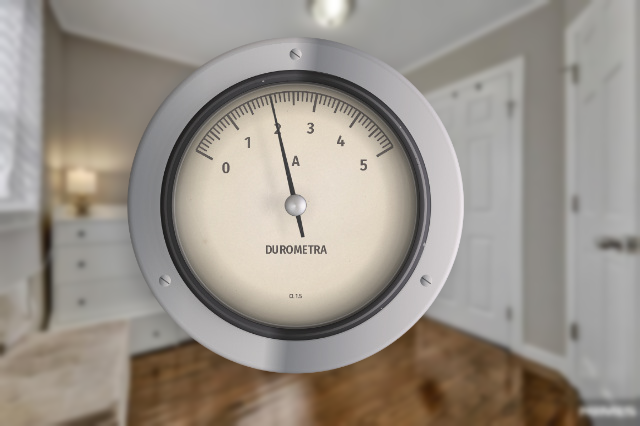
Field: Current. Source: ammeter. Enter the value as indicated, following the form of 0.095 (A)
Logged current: 2 (A)
